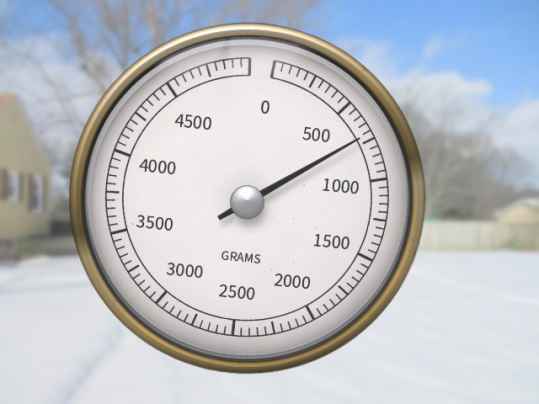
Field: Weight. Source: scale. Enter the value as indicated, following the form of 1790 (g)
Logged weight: 700 (g)
